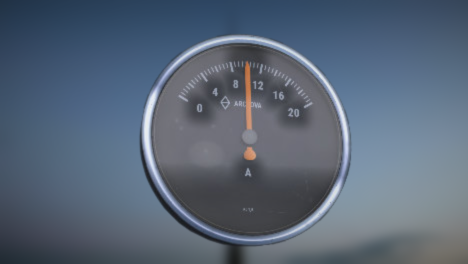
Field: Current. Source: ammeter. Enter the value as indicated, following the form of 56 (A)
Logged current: 10 (A)
